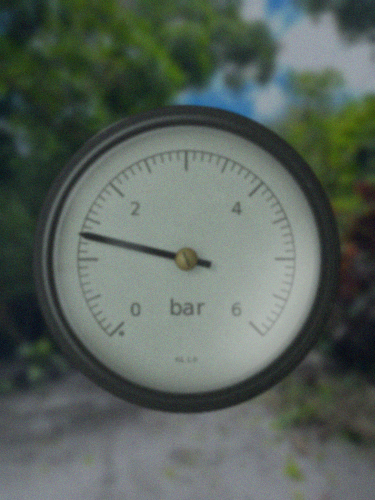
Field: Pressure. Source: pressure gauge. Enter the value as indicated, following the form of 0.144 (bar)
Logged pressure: 1.3 (bar)
